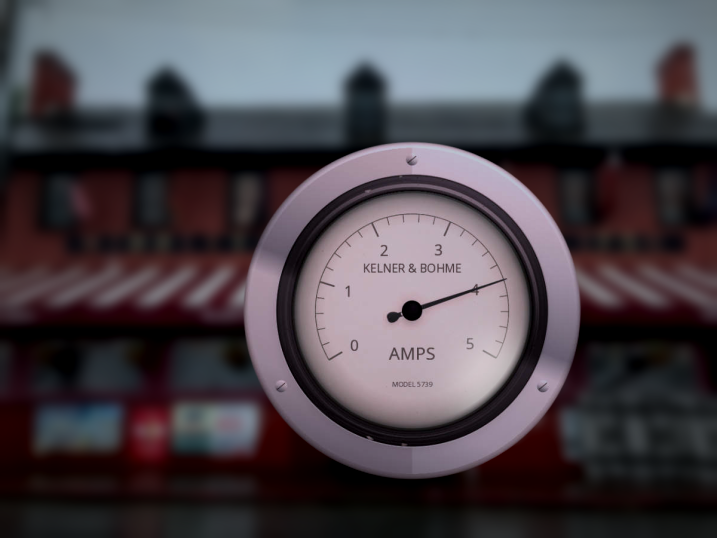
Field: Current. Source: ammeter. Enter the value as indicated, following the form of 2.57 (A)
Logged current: 4 (A)
